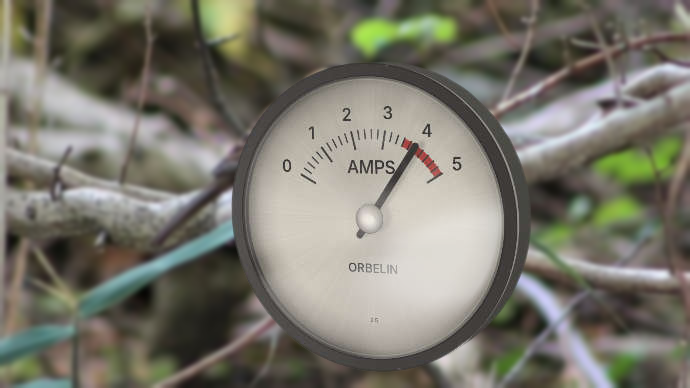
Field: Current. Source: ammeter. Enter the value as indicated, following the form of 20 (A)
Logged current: 4 (A)
